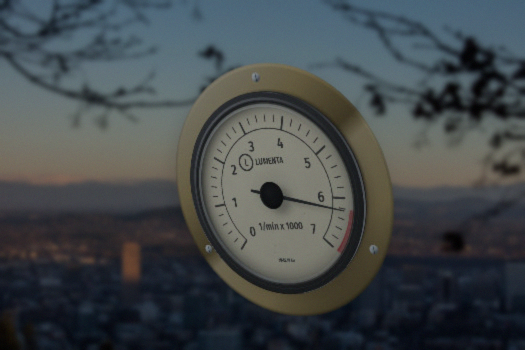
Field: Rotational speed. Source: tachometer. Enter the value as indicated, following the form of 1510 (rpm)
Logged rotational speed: 6200 (rpm)
